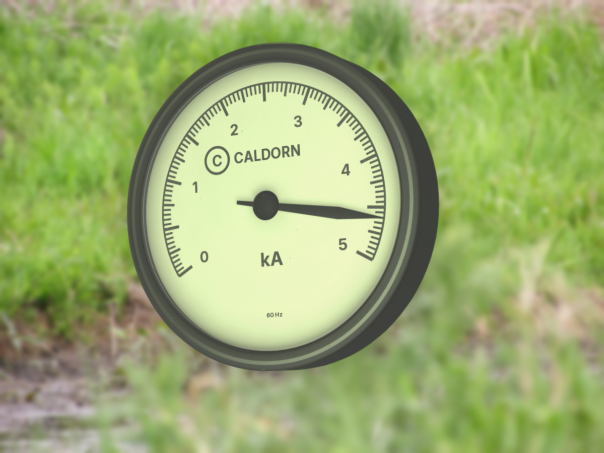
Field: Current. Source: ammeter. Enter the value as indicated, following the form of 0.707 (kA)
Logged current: 4.6 (kA)
